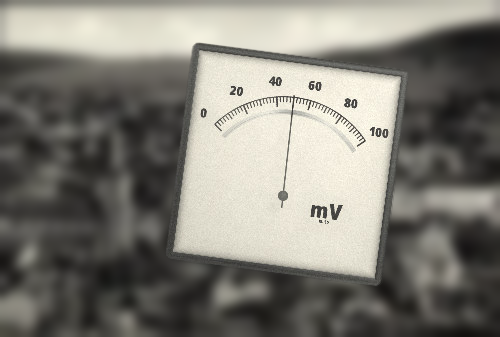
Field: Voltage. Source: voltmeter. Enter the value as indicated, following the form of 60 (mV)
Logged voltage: 50 (mV)
